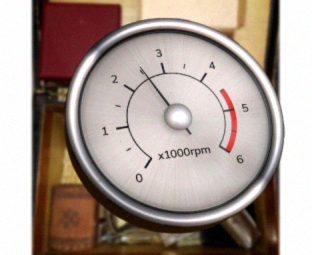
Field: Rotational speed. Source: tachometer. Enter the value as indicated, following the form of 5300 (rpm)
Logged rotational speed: 2500 (rpm)
